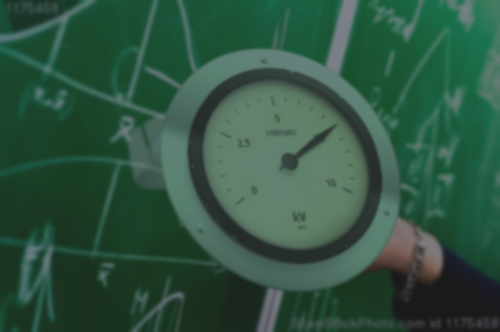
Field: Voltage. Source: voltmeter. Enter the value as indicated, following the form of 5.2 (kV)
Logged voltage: 7.5 (kV)
